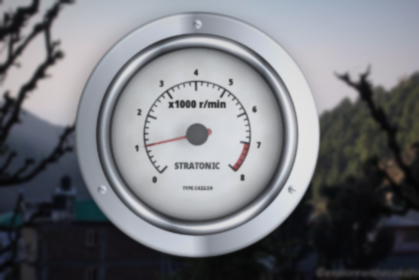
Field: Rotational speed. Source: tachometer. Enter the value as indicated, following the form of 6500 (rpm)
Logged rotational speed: 1000 (rpm)
